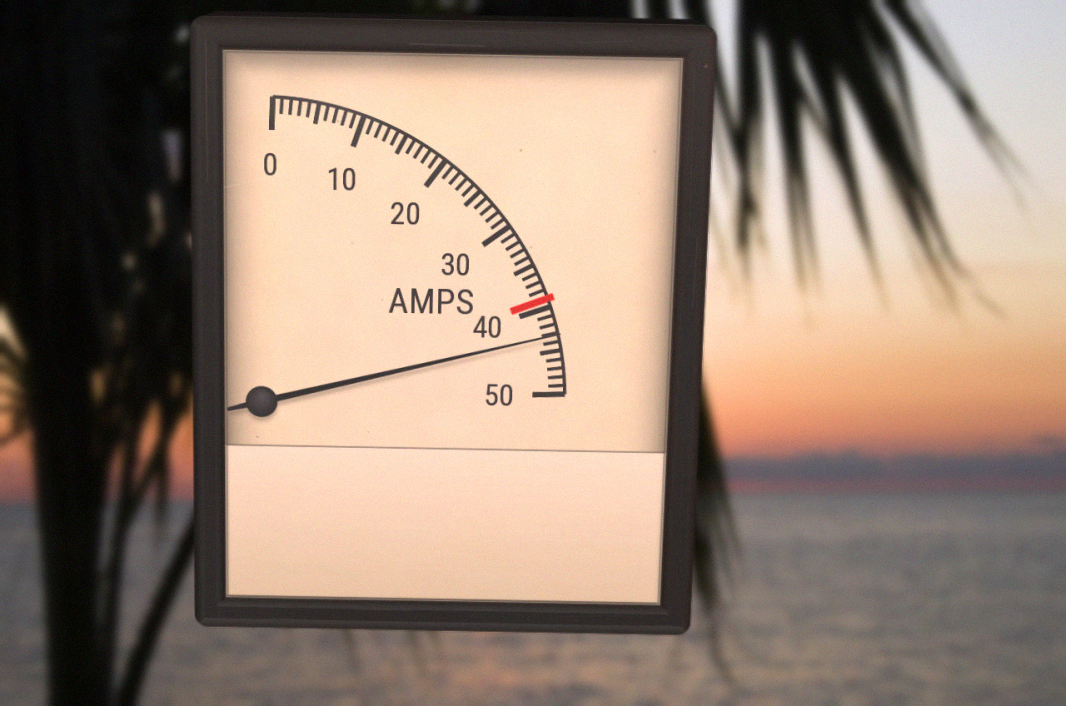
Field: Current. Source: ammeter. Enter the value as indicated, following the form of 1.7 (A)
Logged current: 43 (A)
